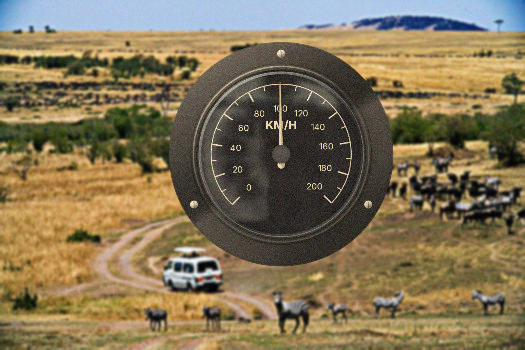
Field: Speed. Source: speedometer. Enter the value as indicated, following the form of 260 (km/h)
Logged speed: 100 (km/h)
